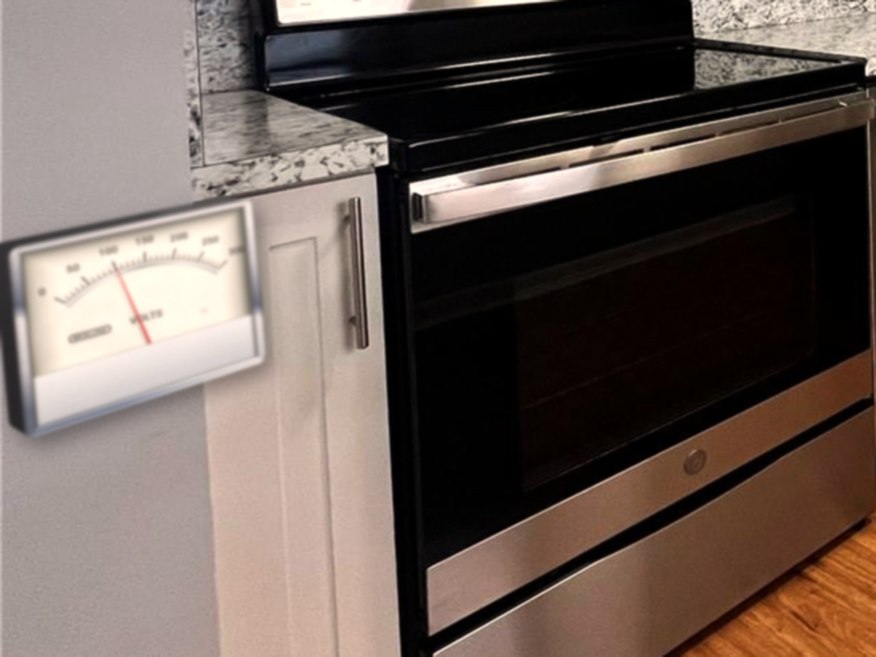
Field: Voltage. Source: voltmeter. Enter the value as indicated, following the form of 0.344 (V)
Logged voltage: 100 (V)
